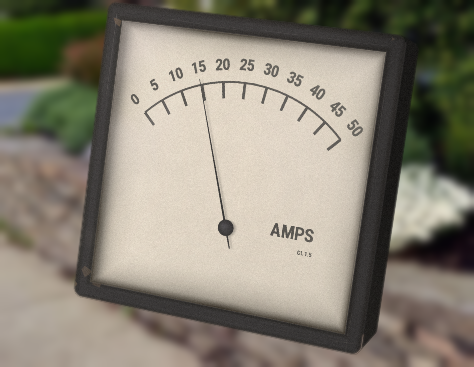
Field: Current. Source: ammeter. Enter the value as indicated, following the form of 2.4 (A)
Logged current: 15 (A)
